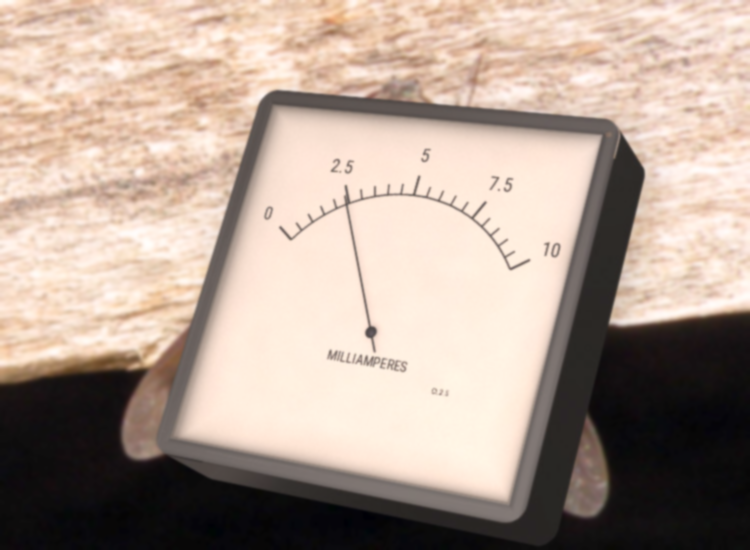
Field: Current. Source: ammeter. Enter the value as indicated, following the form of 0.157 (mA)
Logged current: 2.5 (mA)
